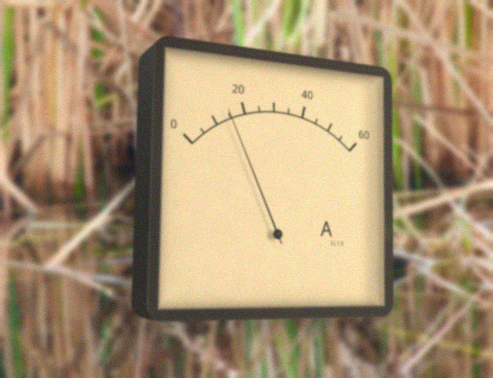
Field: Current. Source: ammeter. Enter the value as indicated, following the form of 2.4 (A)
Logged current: 15 (A)
